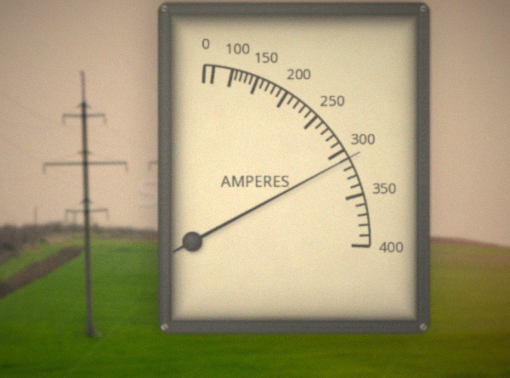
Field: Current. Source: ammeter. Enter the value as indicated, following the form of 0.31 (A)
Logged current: 310 (A)
